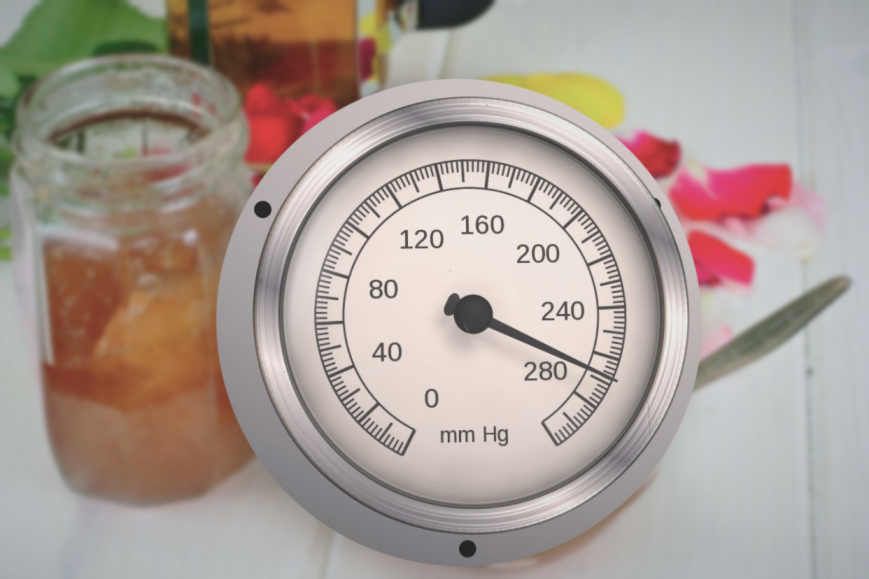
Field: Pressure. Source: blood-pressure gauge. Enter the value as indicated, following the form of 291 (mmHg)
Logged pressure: 268 (mmHg)
